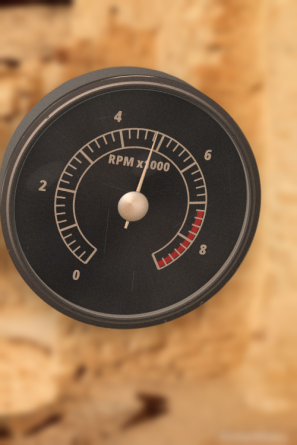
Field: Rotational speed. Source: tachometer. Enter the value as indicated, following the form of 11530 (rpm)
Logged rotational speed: 4800 (rpm)
